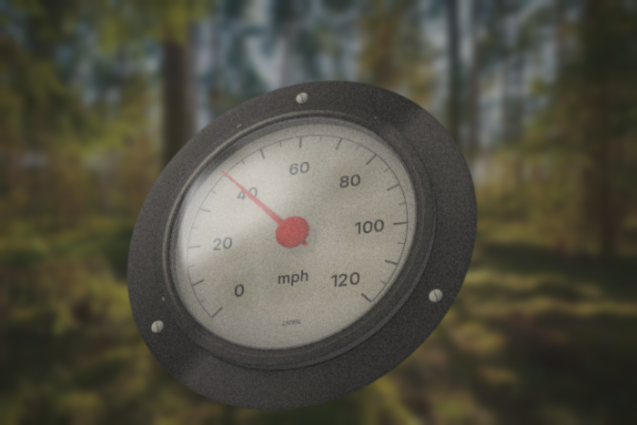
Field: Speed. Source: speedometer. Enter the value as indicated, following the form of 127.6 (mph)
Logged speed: 40 (mph)
